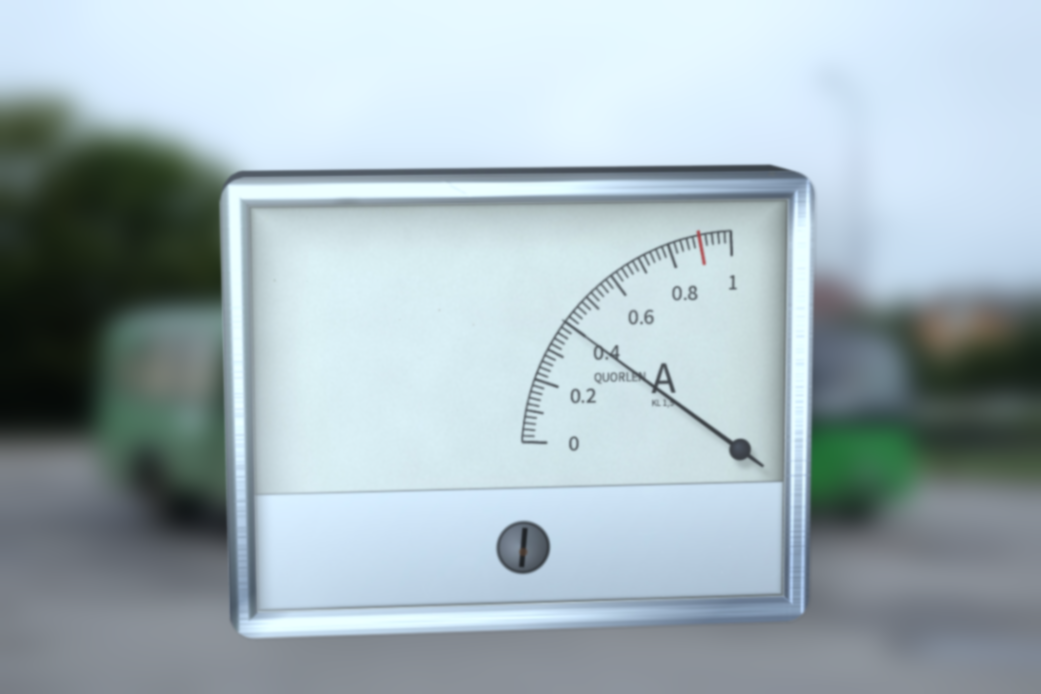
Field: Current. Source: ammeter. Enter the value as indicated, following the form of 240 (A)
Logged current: 0.4 (A)
